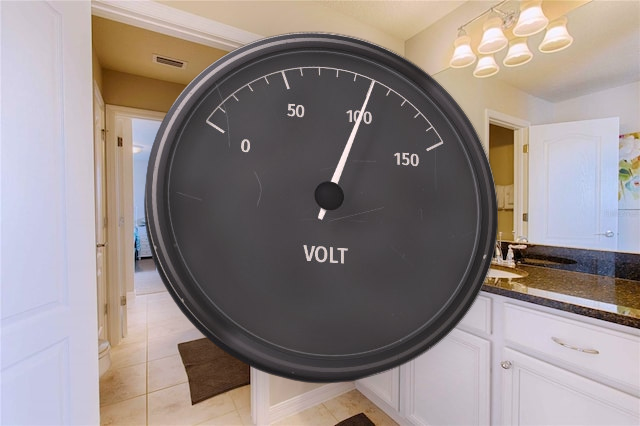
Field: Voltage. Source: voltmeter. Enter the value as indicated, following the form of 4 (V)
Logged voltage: 100 (V)
